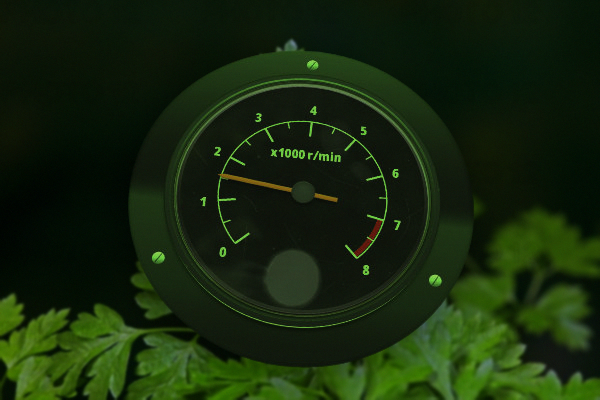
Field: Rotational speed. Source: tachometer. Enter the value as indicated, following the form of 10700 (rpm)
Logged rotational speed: 1500 (rpm)
